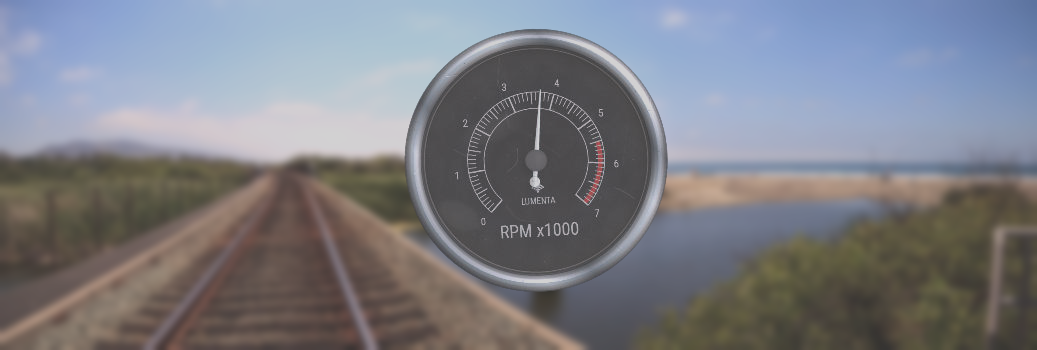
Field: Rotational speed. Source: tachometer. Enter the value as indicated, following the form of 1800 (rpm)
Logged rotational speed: 3700 (rpm)
